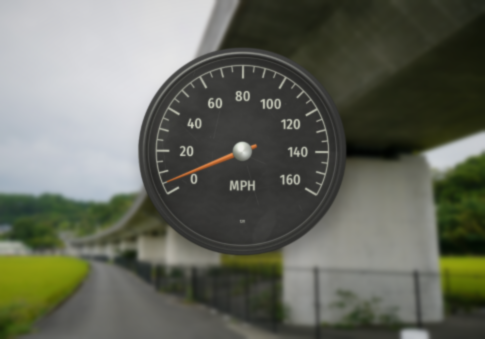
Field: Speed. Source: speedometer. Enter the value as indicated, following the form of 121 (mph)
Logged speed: 5 (mph)
